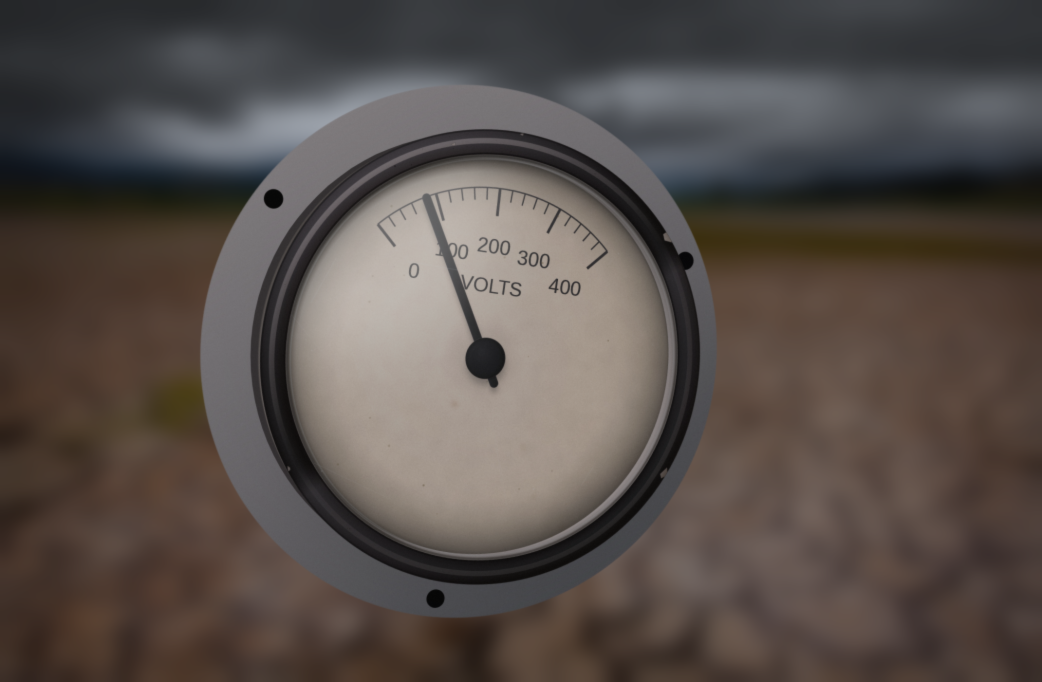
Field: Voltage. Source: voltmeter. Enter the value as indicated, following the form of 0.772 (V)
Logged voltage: 80 (V)
